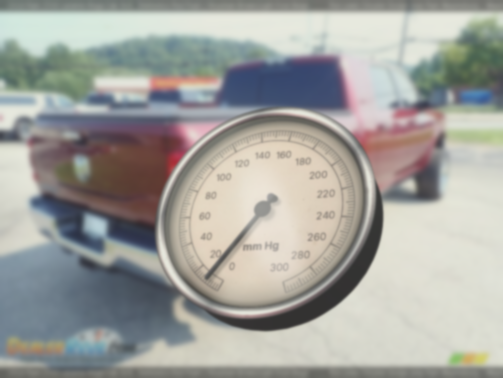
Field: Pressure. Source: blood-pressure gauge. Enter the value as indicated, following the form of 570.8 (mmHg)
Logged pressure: 10 (mmHg)
